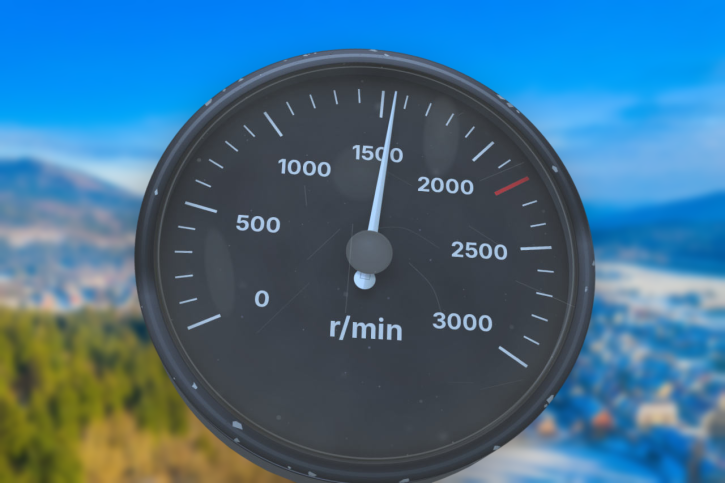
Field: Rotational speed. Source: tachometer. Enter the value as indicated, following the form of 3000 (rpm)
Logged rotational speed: 1550 (rpm)
